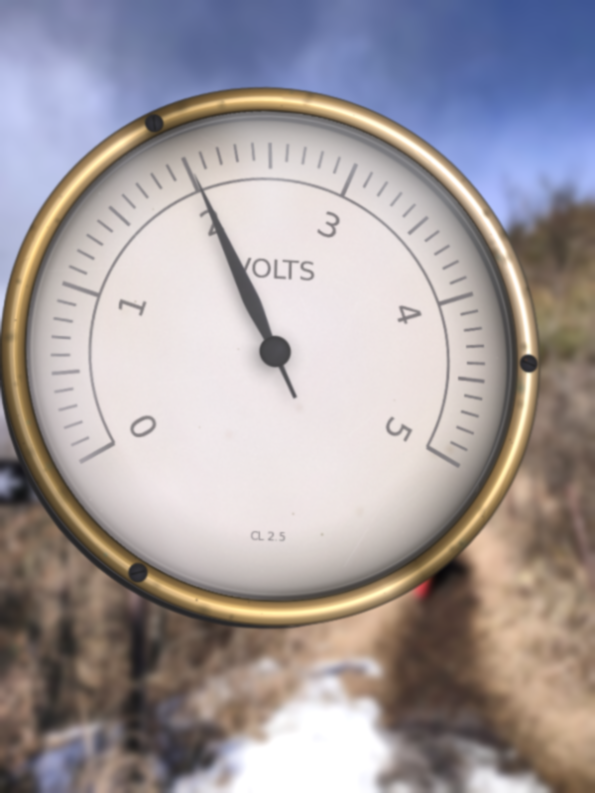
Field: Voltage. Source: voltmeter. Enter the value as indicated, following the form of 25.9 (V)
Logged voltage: 2 (V)
